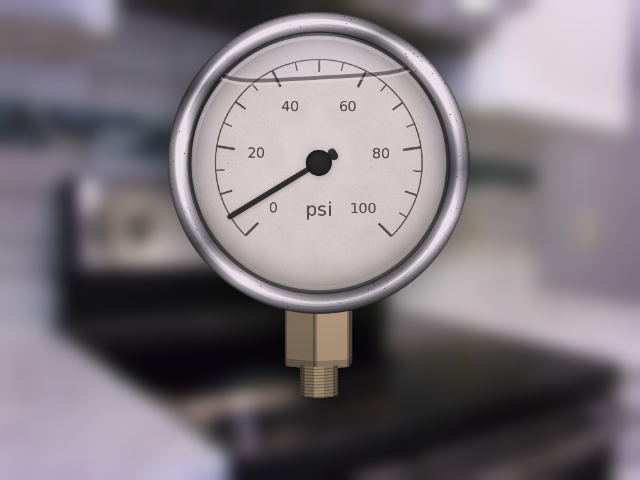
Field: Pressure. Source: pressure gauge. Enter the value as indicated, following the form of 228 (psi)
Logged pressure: 5 (psi)
